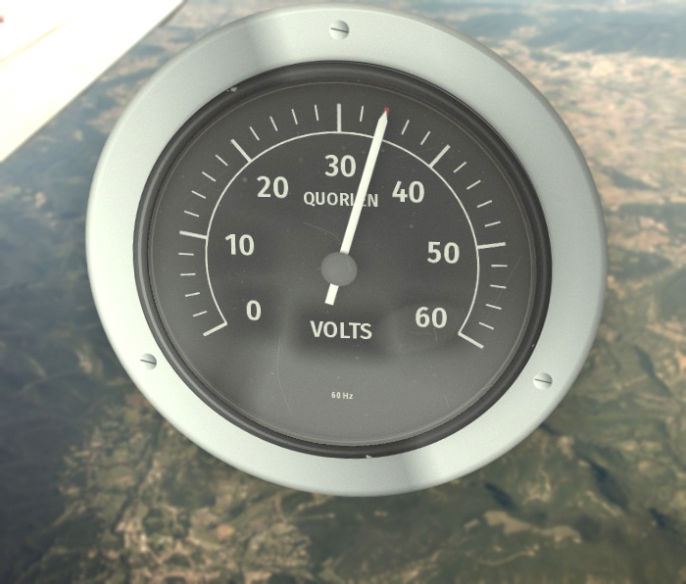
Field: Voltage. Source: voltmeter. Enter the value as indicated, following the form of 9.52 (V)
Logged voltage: 34 (V)
